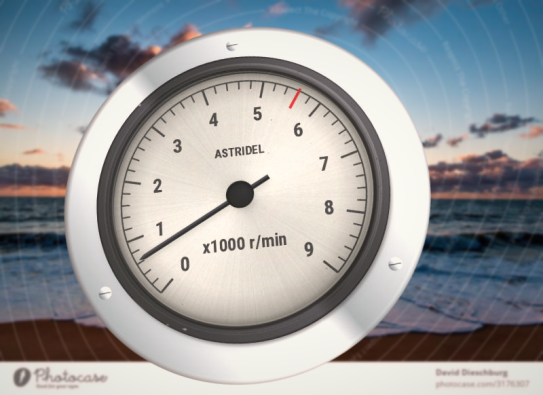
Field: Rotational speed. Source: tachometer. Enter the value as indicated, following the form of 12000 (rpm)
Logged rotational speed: 600 (rpm)
